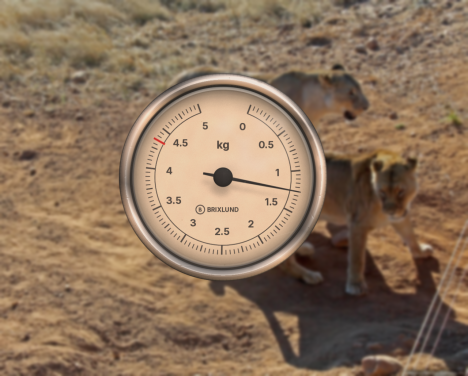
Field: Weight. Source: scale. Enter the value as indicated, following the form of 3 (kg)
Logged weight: 1.25 (kg)
